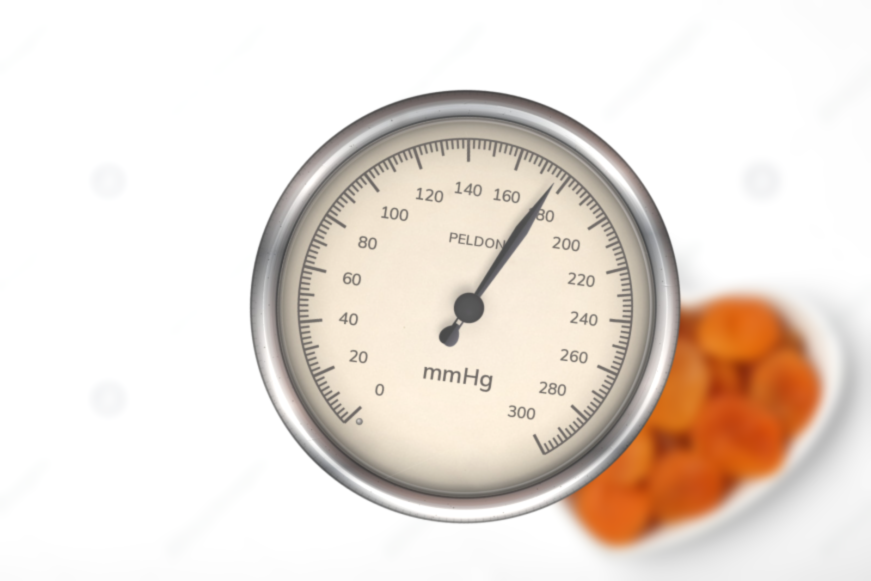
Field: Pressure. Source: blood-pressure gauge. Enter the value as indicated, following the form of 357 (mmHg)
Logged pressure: 176 (mmHg)
